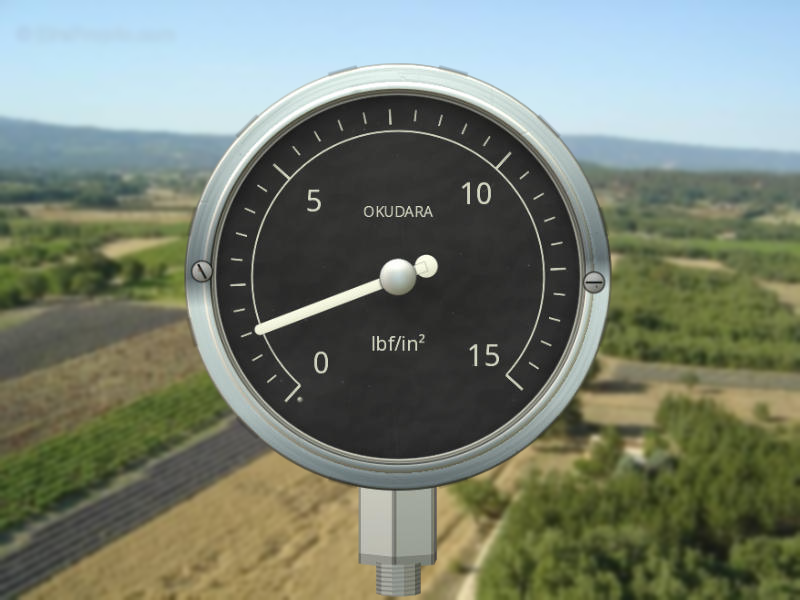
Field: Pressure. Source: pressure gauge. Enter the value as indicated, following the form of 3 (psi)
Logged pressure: 1.5 (psi)
